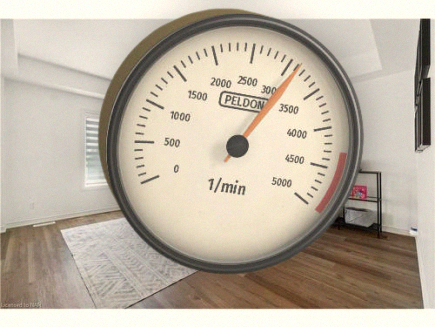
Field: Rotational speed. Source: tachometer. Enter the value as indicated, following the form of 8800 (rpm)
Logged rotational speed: 3100 (rpm)
